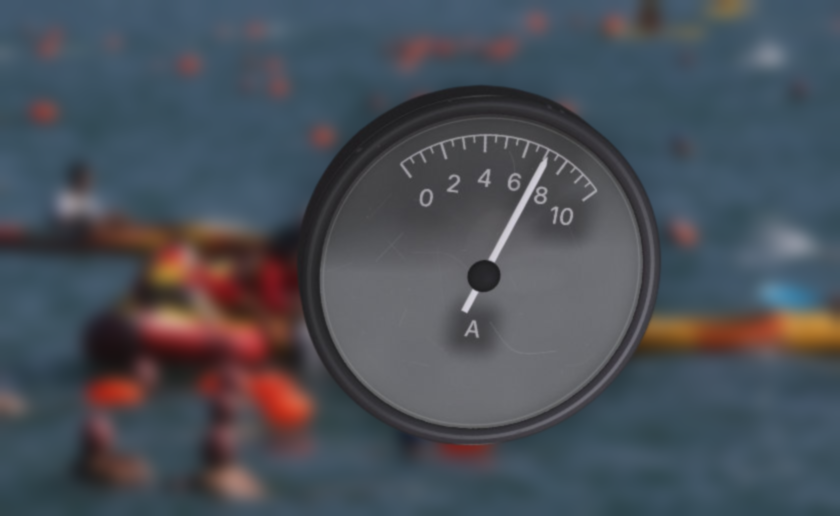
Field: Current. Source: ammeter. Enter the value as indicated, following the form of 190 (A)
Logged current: 7 (A)
